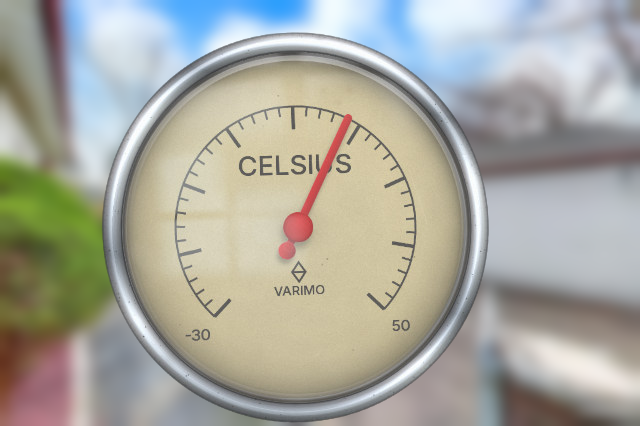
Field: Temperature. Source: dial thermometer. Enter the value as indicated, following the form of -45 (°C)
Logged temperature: 18 (°C)
